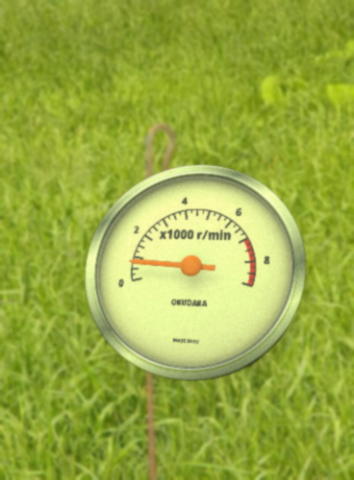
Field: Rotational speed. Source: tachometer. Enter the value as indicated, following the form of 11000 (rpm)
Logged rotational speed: 750 (rpm)
